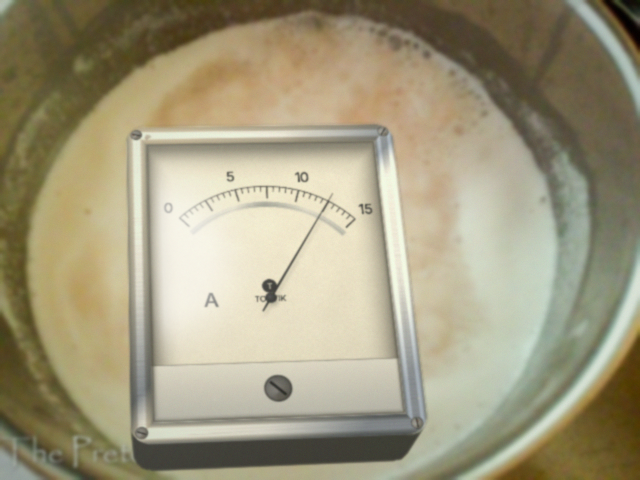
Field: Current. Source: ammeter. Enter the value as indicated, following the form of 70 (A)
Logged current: 12.5 (A)
